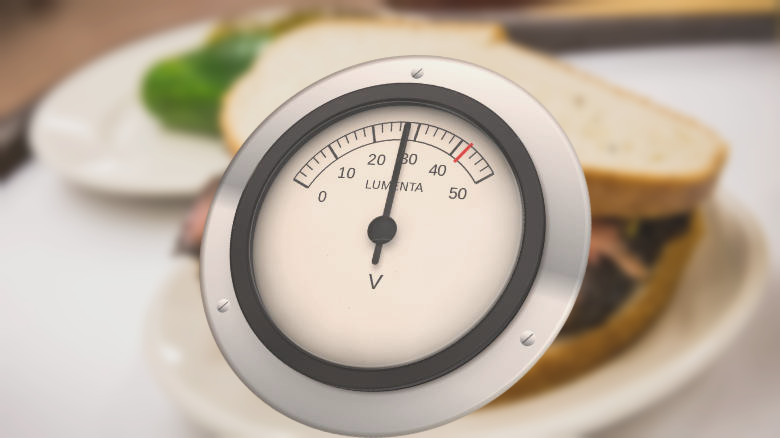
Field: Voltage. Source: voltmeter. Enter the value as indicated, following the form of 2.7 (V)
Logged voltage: 28 (V)
